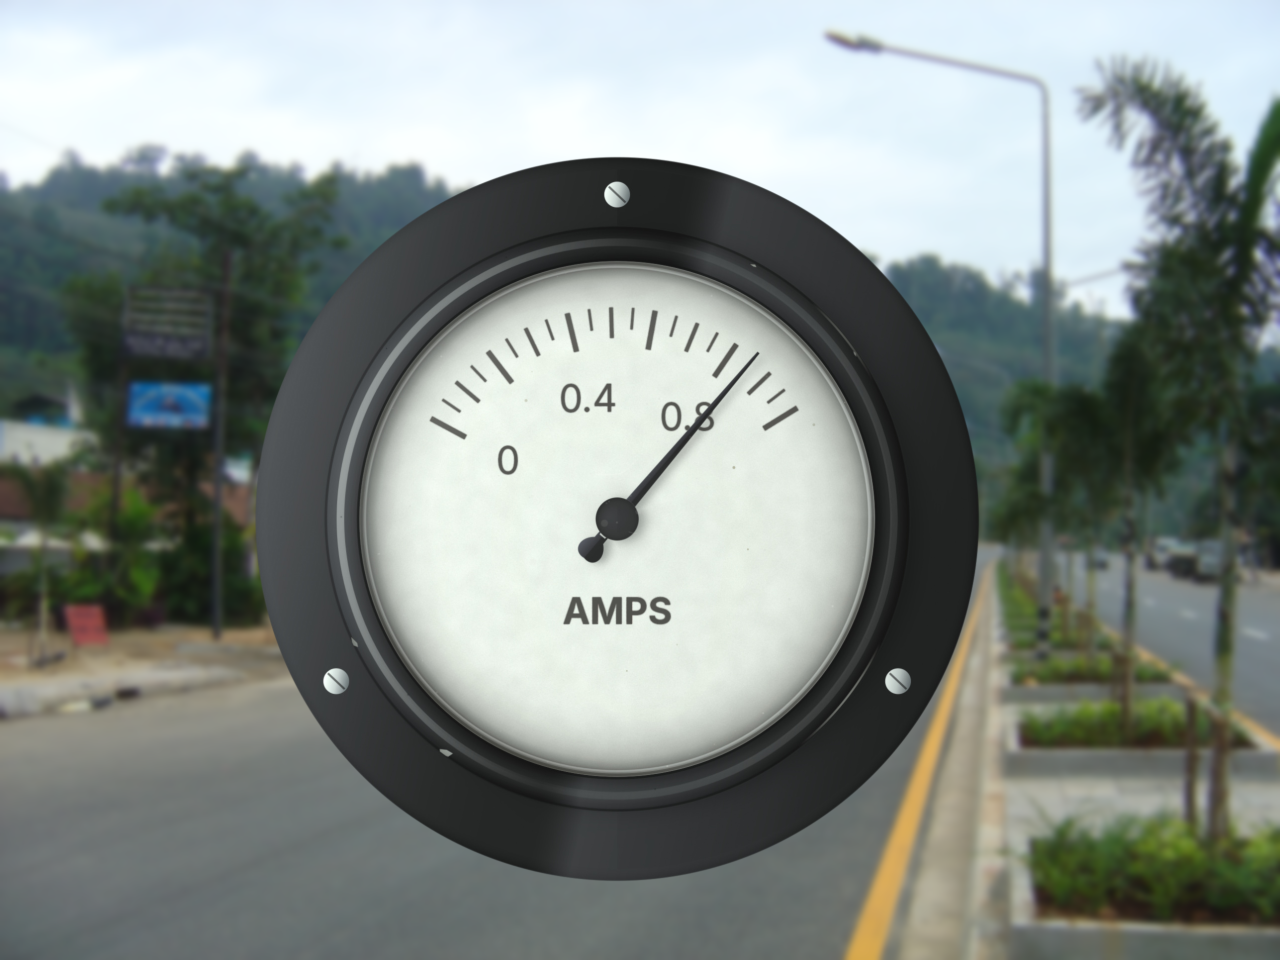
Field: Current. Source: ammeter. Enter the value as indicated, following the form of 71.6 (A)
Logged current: 0.85 (A)
